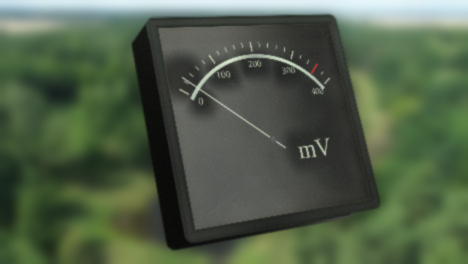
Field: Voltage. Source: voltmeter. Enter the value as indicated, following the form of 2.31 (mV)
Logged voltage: 20 (mV)
